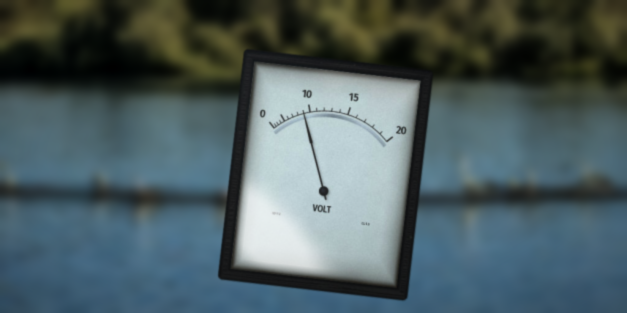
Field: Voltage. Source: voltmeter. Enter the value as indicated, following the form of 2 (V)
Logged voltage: 9 (V)
